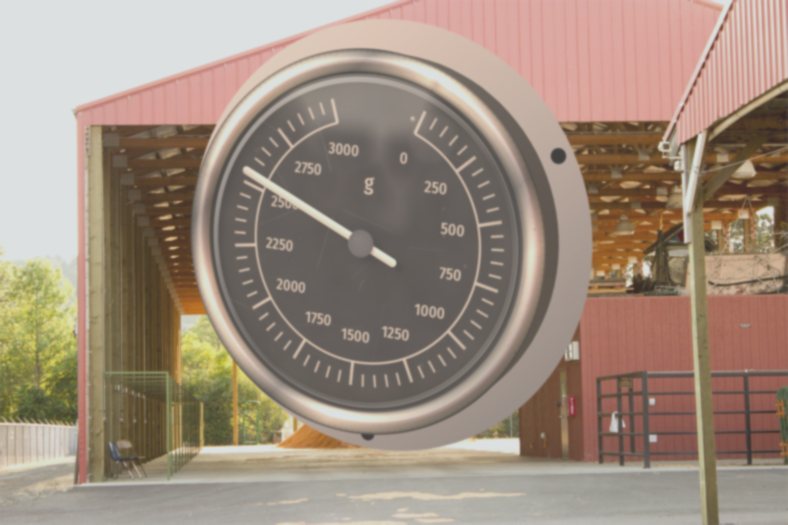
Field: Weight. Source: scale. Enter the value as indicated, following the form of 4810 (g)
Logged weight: 2550 (g)
